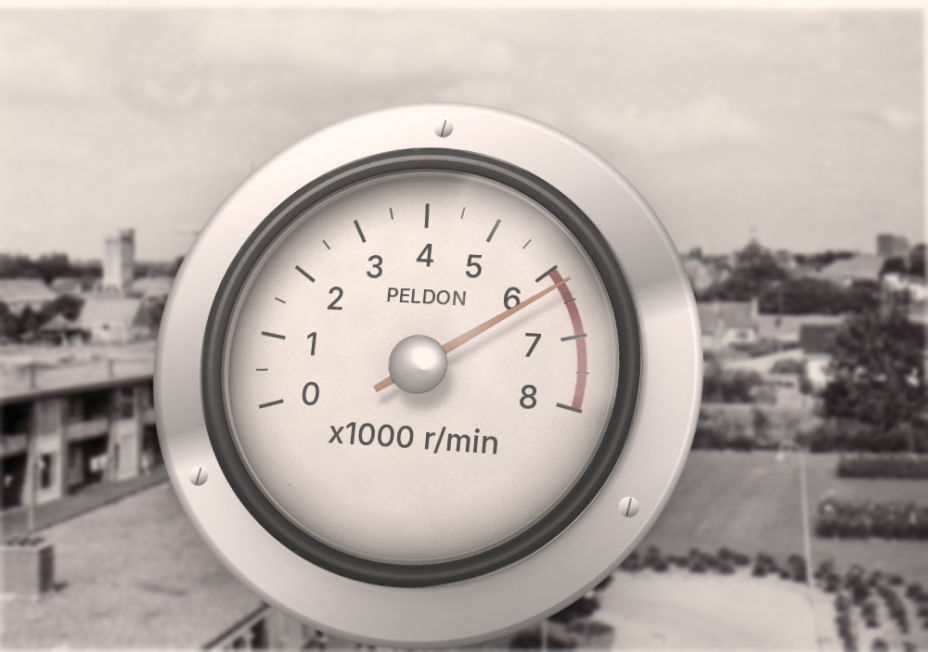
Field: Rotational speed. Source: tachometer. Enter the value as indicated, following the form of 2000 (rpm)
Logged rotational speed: 6250 (rpm)
